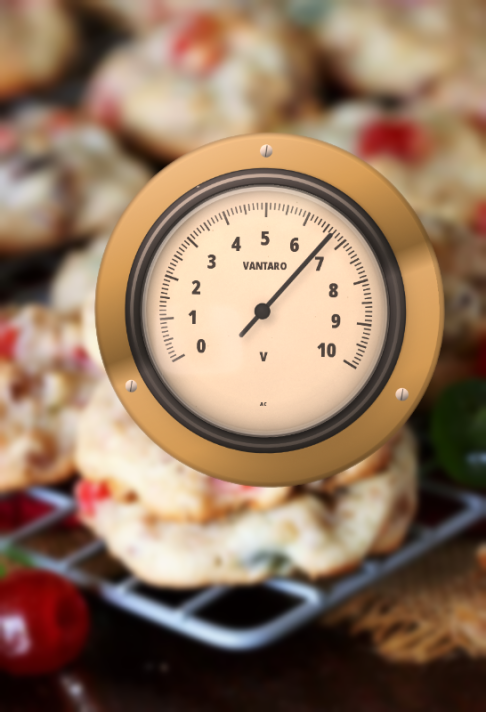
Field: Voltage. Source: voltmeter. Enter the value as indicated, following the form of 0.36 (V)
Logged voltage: 6.7 (V)
